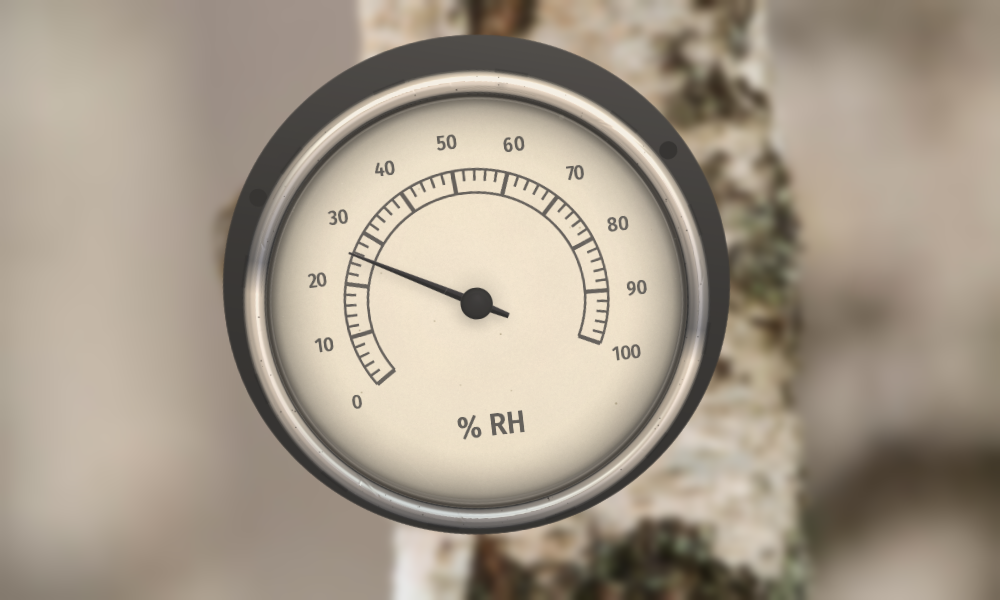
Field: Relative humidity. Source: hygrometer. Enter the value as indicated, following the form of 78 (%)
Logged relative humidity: 26 (%)
